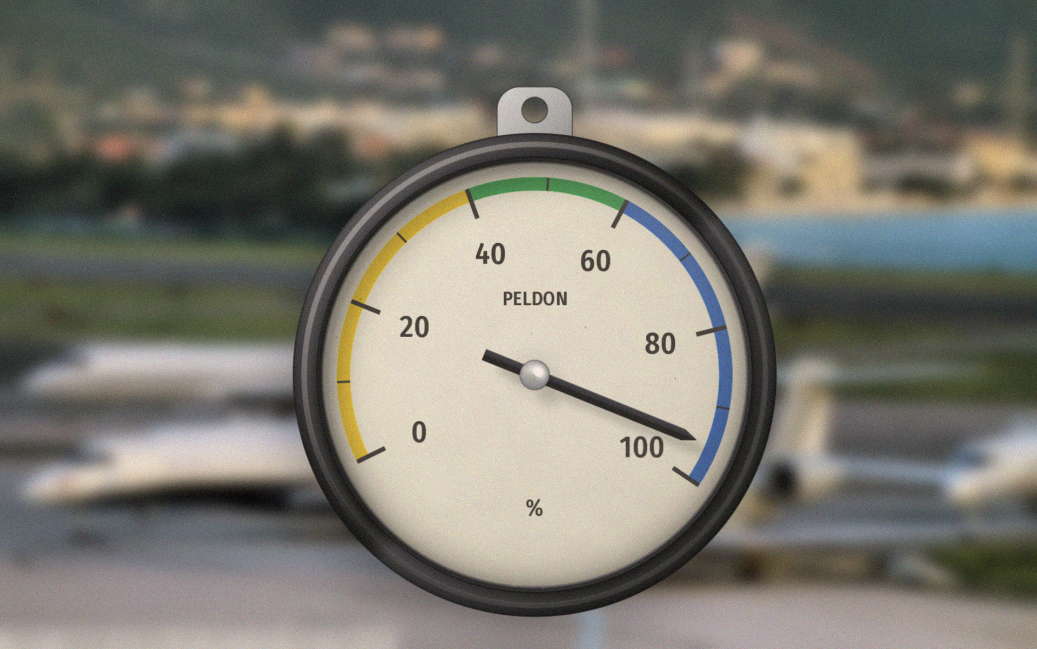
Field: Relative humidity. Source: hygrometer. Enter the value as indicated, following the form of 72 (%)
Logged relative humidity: 95 (%)
